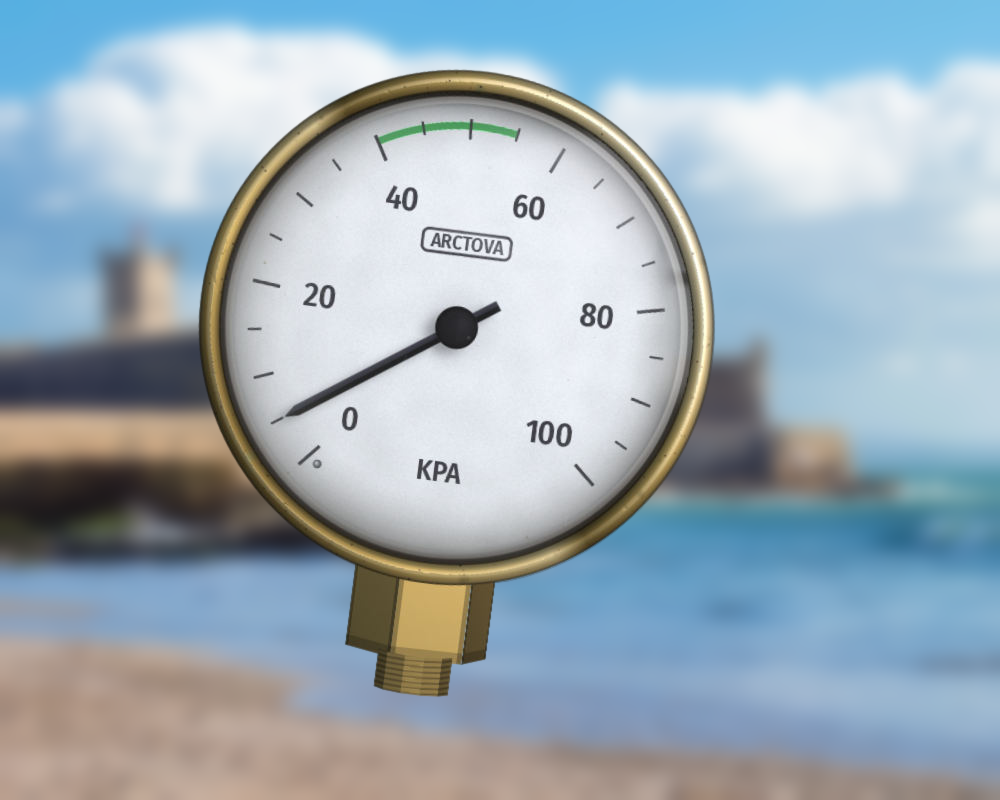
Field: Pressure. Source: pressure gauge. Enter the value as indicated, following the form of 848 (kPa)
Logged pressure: 5 (kPa)
